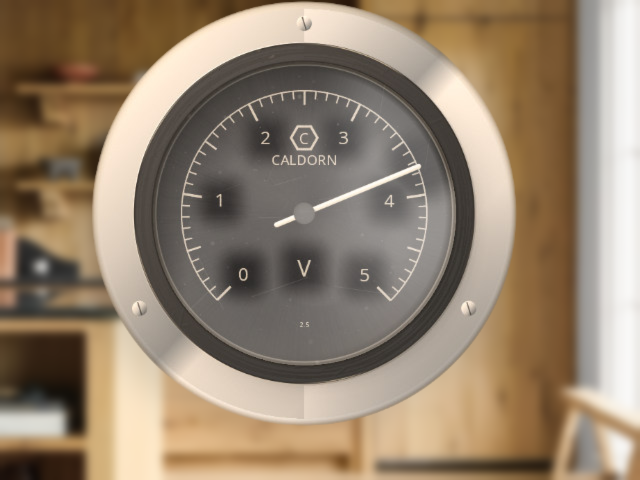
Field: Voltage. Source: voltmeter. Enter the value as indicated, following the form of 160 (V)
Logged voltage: 3.75 (V)
